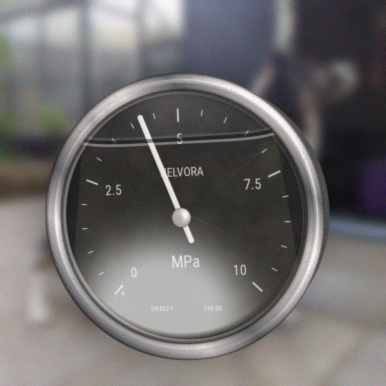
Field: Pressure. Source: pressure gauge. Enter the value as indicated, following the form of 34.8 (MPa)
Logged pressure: 4.25 (MPa)
